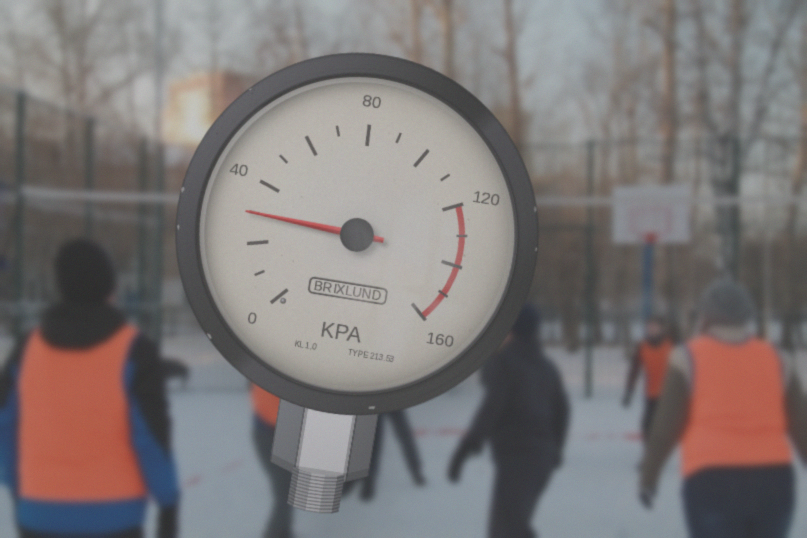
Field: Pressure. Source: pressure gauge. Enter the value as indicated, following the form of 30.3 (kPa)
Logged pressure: 30 (kPa)
